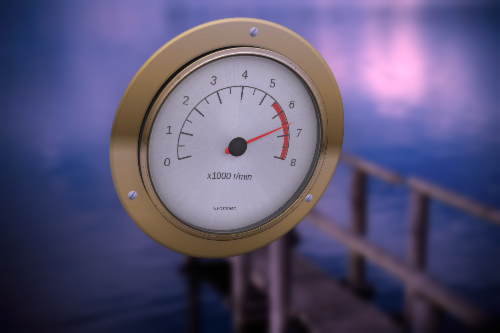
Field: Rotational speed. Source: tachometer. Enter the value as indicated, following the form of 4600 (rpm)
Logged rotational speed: 6500 (rpm)
